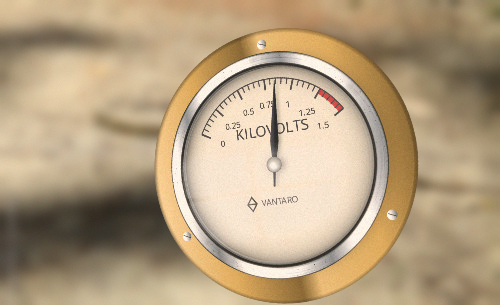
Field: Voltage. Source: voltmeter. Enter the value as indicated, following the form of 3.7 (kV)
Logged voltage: 0.85 (kV)
